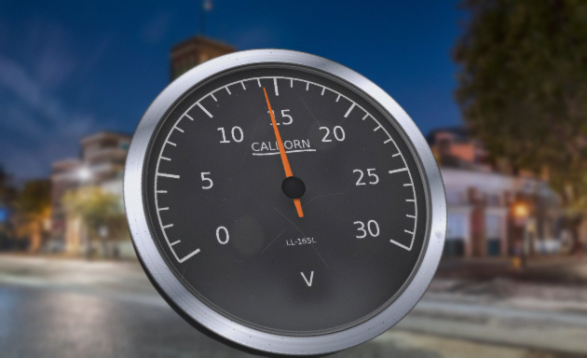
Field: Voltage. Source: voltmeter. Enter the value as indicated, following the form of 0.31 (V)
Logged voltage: 14 (V)
